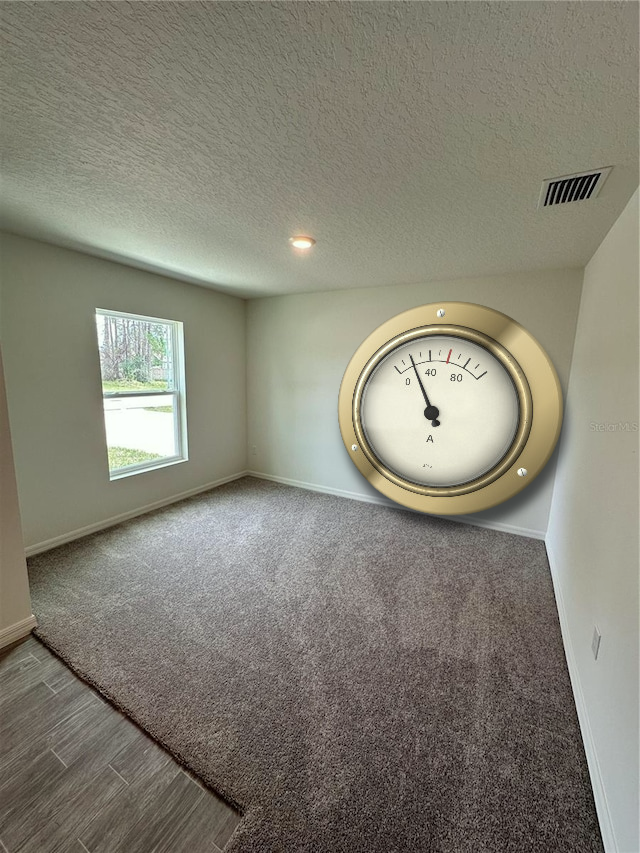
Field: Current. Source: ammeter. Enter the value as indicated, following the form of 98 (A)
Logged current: 20 (A)
